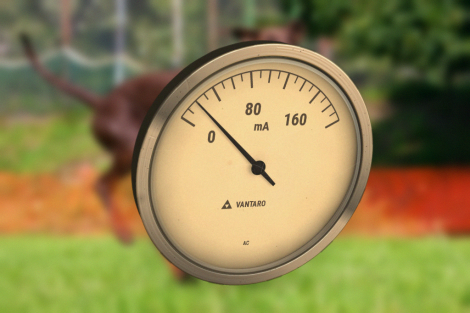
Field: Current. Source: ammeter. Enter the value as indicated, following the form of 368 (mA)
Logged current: 20 (mA)
